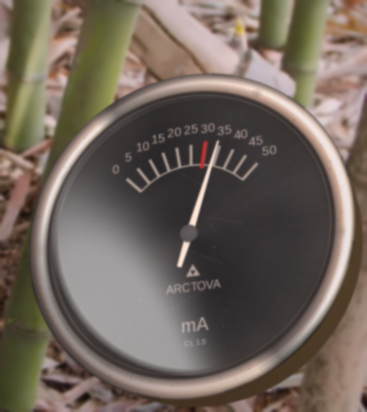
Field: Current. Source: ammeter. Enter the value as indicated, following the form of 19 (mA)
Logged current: 35 (mA)
